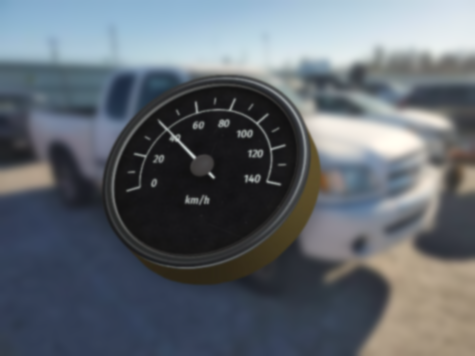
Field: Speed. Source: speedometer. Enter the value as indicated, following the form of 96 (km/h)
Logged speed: 40 (km/h)
